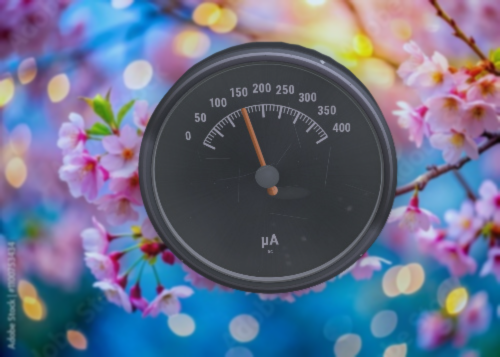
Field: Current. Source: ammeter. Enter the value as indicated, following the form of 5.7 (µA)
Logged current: 150 (µA)
